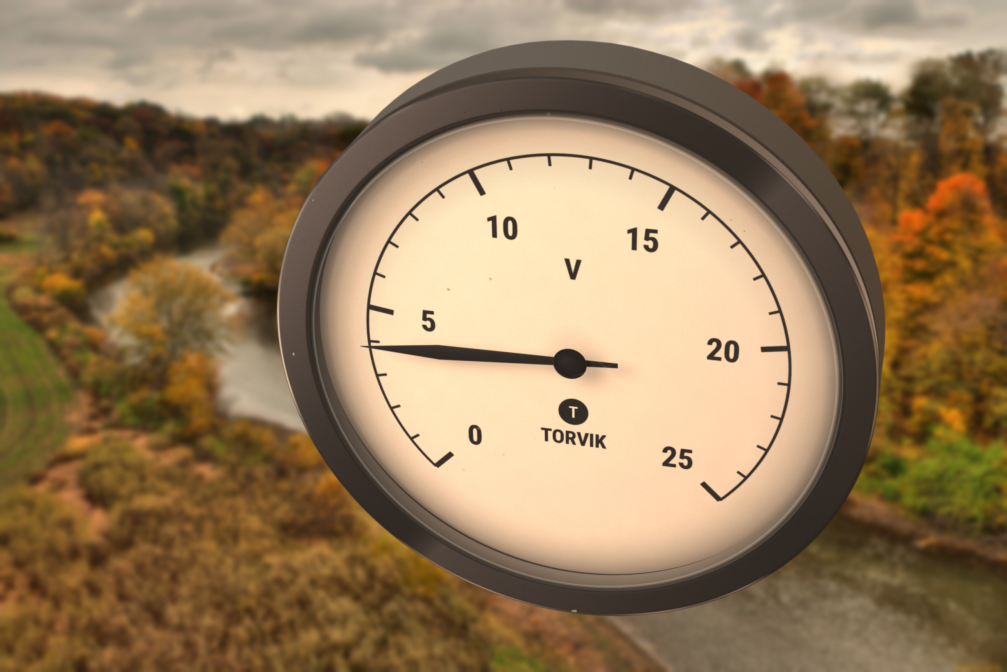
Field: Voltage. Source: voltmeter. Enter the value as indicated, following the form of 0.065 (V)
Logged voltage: 4 (V)
